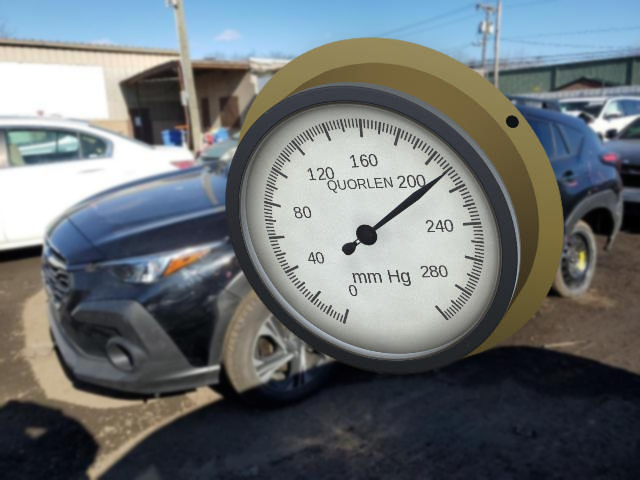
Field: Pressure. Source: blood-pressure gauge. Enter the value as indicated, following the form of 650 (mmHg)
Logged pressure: 210 (mmHg)
